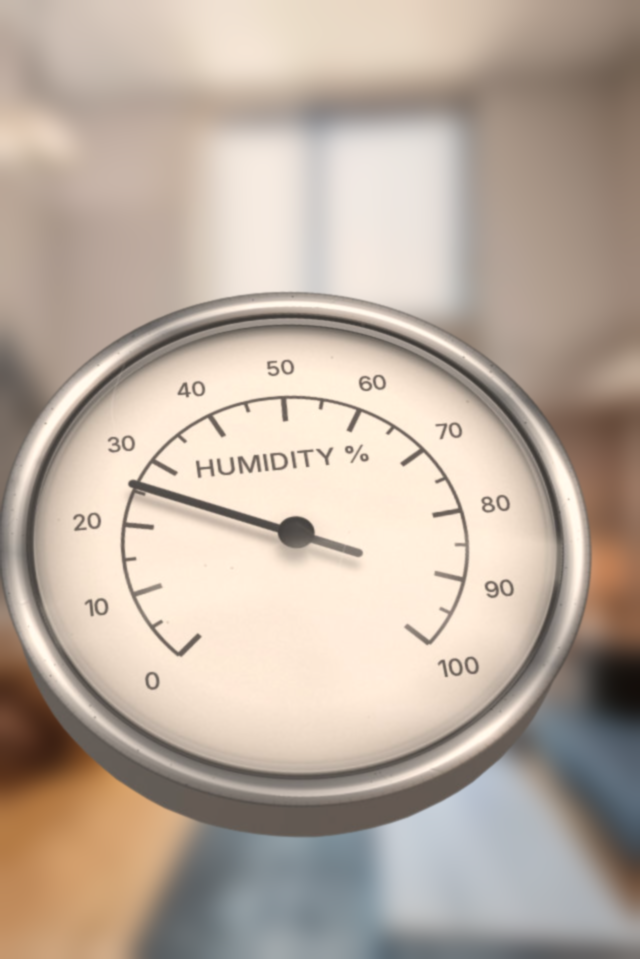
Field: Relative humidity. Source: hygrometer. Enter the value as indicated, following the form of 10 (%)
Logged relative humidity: 25 (%)
